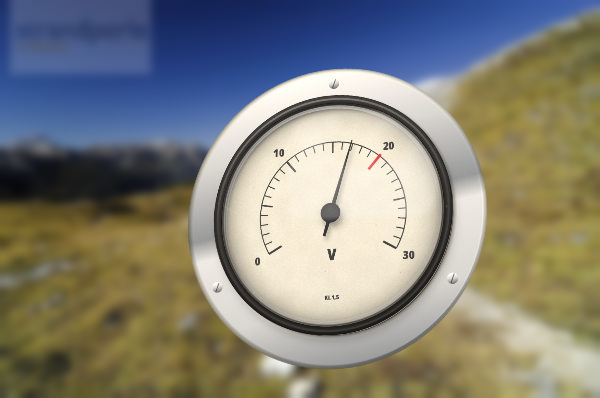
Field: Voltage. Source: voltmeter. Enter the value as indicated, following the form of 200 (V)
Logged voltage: 17 (V)
